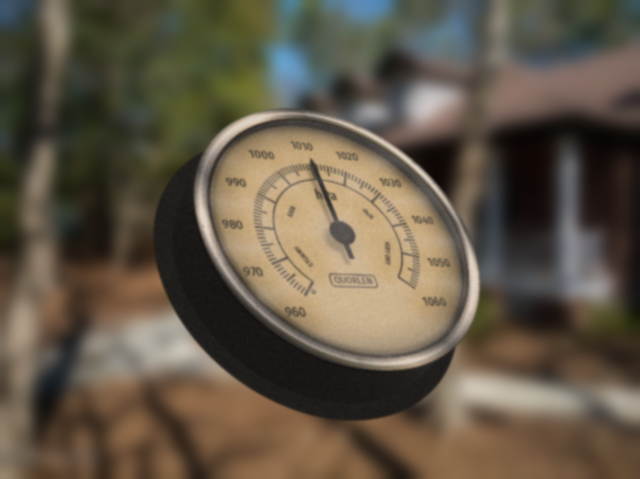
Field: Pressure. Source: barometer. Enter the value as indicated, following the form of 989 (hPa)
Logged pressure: 1010 (hPa)
